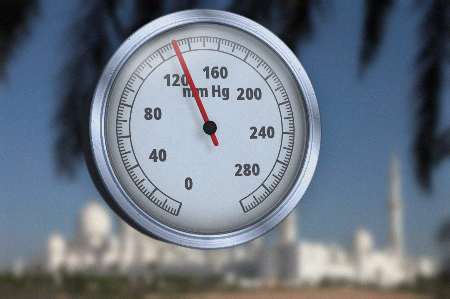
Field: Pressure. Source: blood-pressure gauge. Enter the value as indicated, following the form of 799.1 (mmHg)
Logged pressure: 130 (mmHg)
